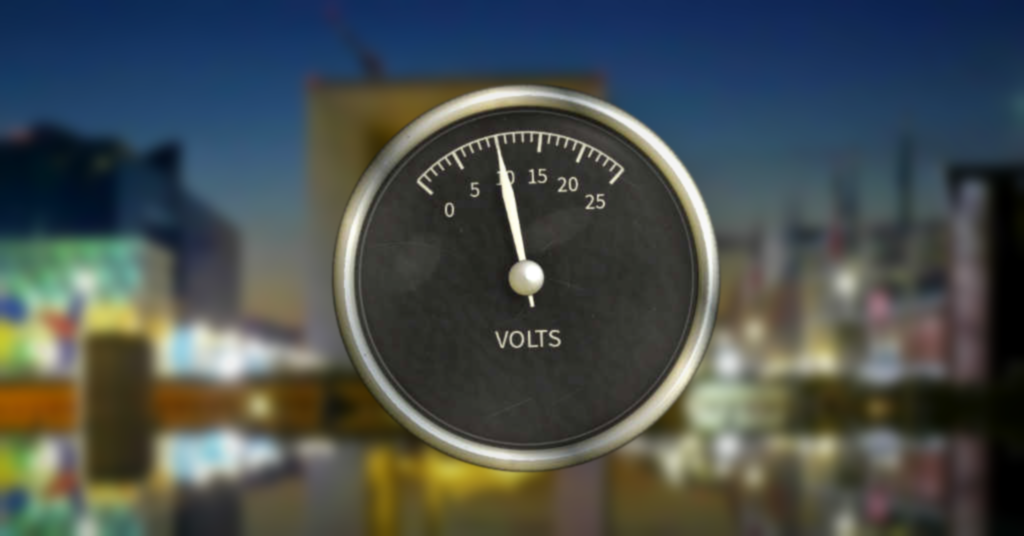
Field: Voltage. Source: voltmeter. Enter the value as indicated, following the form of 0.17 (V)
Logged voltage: 10 (V)
